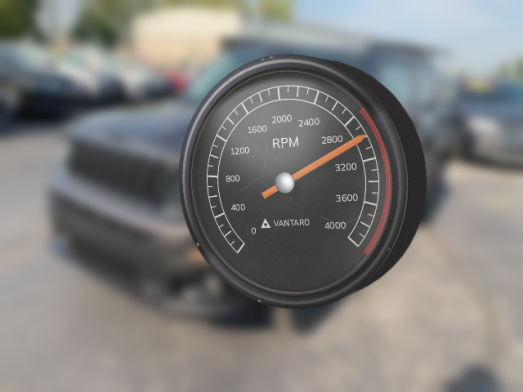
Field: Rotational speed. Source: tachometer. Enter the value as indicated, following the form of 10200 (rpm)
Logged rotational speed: 3000 (rpm)
